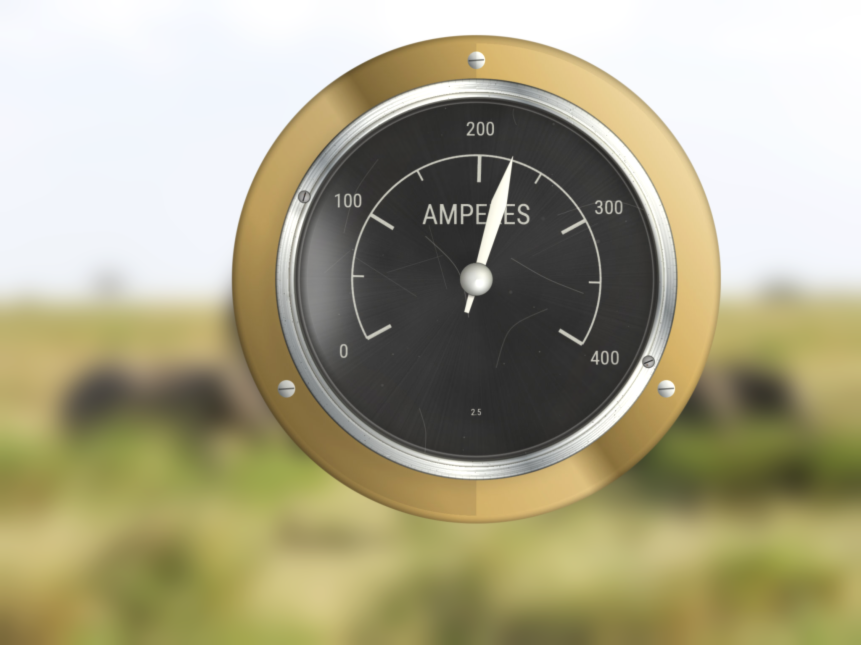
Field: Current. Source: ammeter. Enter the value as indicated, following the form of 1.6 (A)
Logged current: 225 (A)
